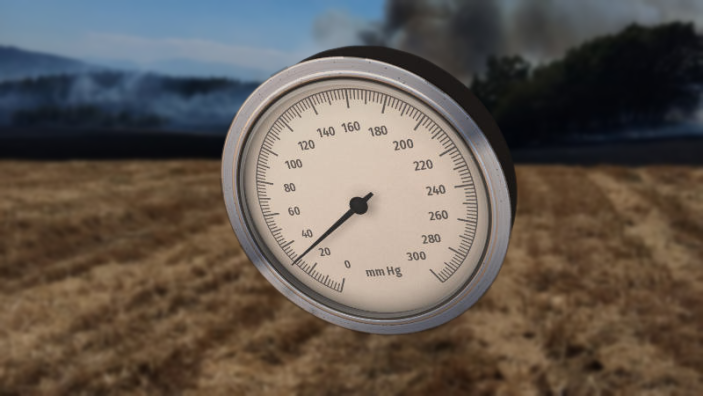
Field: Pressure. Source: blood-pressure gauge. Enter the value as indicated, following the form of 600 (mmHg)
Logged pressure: 30 (mmHg)
